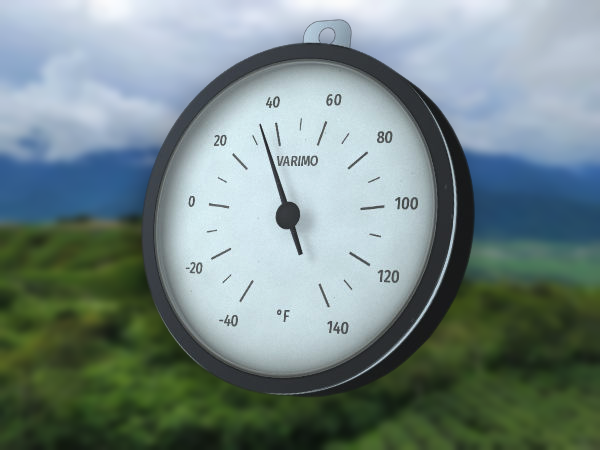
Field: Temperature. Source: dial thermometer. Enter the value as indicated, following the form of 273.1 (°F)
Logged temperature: 35 (°F)
